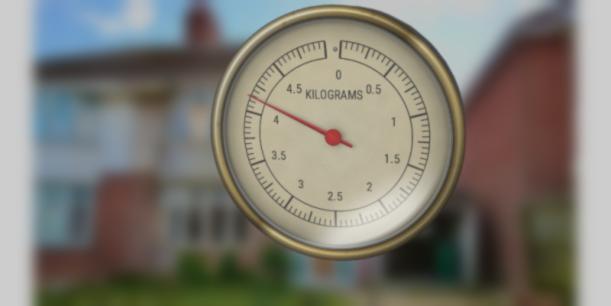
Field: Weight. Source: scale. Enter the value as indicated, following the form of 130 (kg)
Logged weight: 4.15 (kg)
